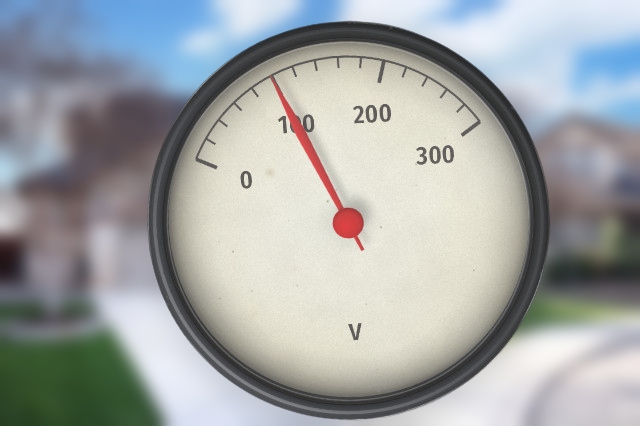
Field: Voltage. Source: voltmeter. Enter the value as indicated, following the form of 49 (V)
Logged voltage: 100 (V)
